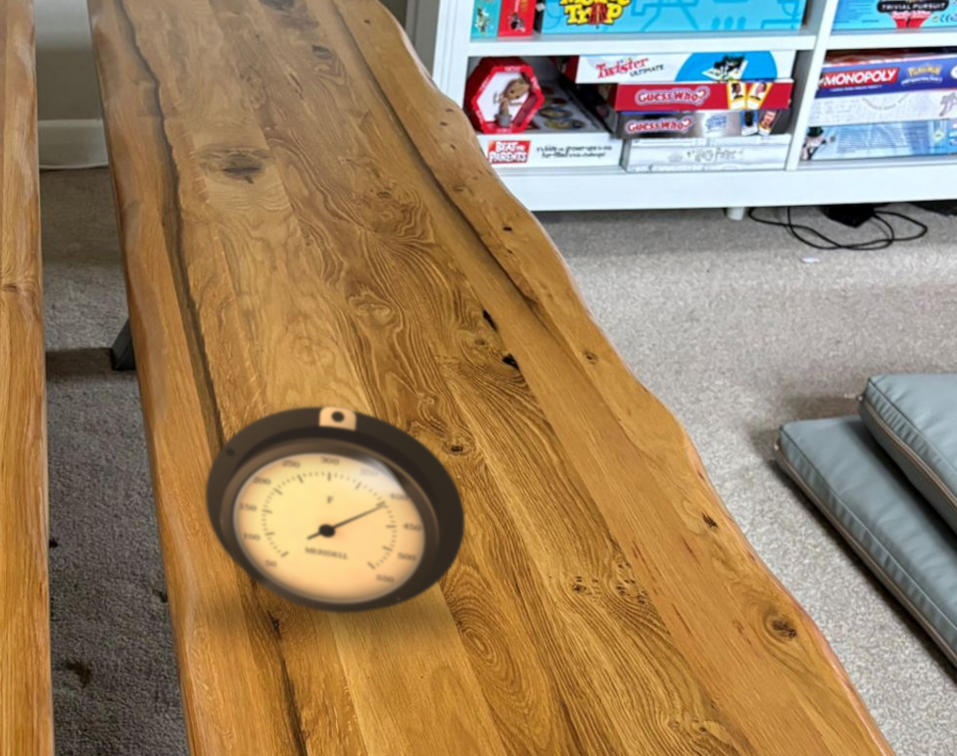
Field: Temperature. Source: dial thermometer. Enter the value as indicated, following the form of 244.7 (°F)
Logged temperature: 400 (°F)
